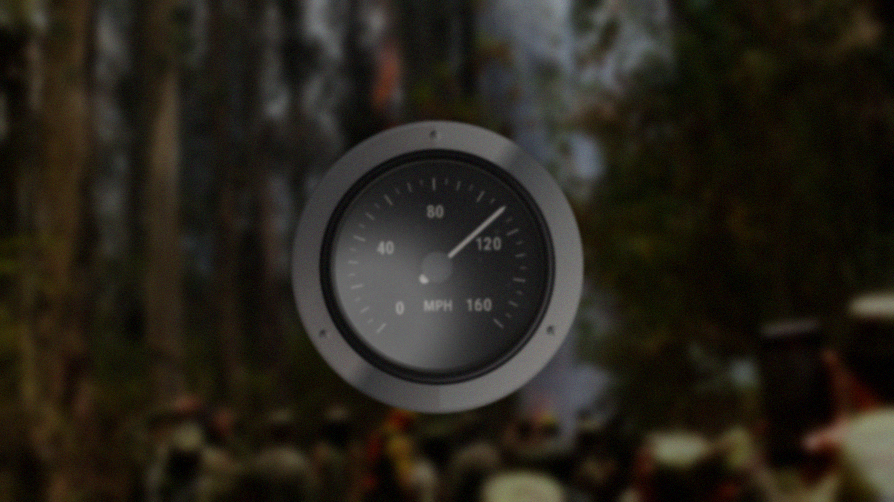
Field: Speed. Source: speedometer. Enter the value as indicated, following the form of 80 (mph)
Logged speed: 110 (mph)
